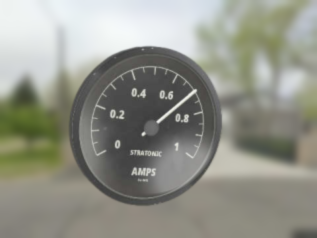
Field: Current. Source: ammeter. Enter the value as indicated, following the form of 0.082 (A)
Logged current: 0.7 (A)
